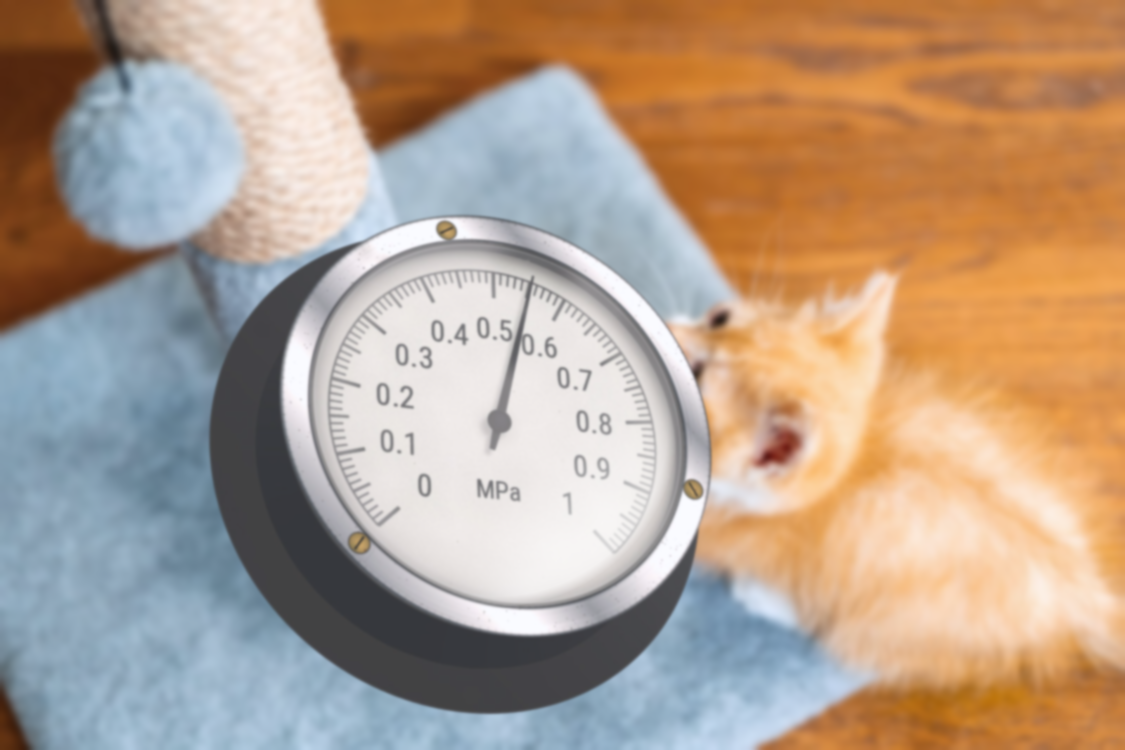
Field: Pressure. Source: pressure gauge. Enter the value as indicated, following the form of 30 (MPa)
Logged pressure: 0.55 (MPa)
